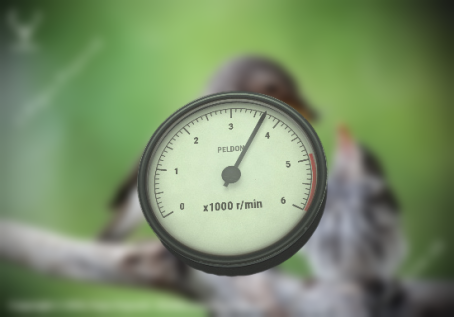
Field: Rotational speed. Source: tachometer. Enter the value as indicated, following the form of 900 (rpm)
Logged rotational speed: 3700 (rpm)
